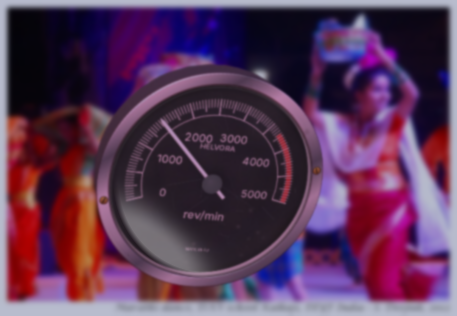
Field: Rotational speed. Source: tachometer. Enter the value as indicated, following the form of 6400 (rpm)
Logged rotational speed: 1500 (rpm)
